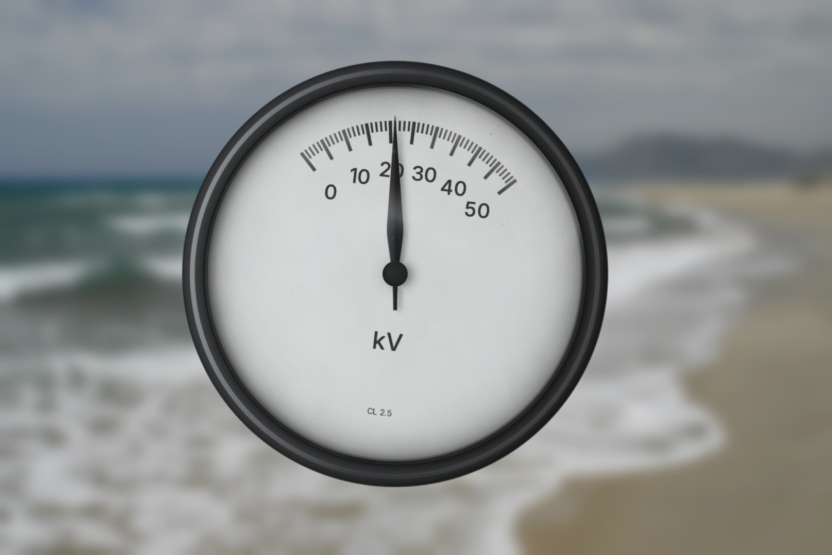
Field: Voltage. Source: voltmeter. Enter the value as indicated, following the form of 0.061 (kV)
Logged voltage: 21 (kV)
